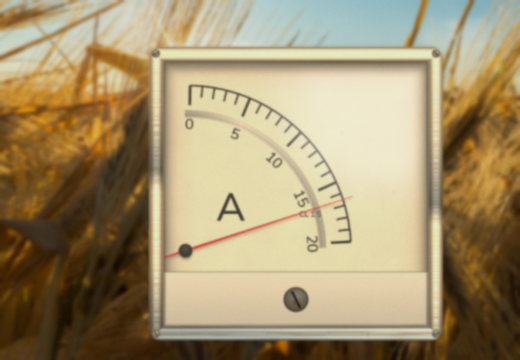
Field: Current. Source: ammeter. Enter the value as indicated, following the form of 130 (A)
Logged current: 16.5 (A)
